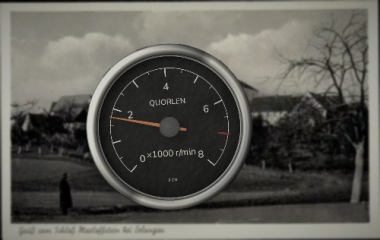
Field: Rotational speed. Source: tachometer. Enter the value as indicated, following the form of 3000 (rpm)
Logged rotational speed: 1750 (rpm)
